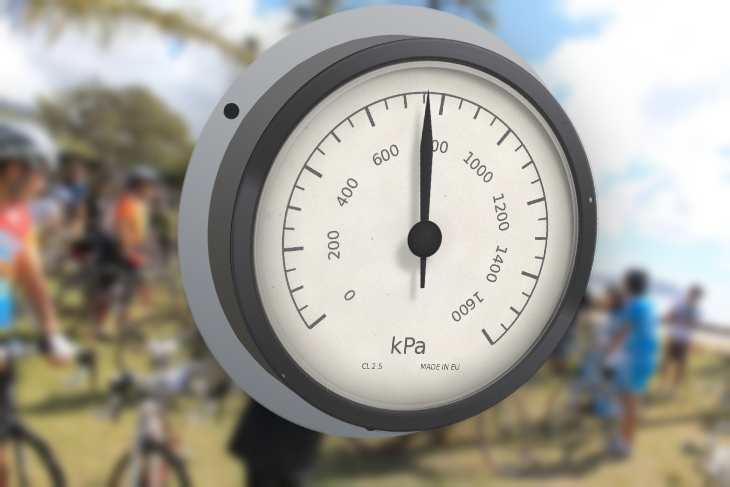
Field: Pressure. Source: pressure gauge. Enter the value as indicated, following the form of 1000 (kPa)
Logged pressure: 750 (kPa)
